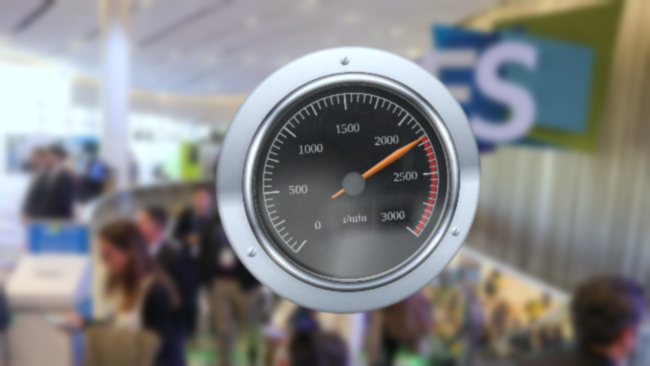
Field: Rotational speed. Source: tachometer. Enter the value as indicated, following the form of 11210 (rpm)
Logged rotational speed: 2200 (rpm)
